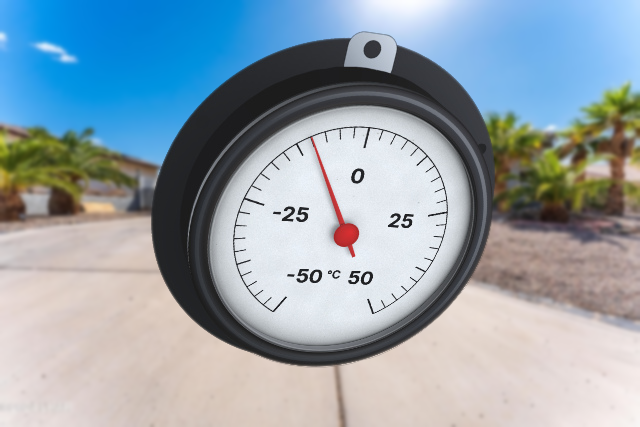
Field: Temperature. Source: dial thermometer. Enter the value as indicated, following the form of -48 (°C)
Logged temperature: -10 (°C)
